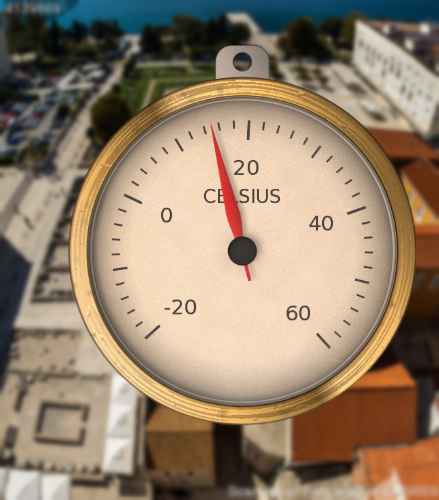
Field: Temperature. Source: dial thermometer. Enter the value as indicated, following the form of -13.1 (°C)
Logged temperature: 15 (°C)
